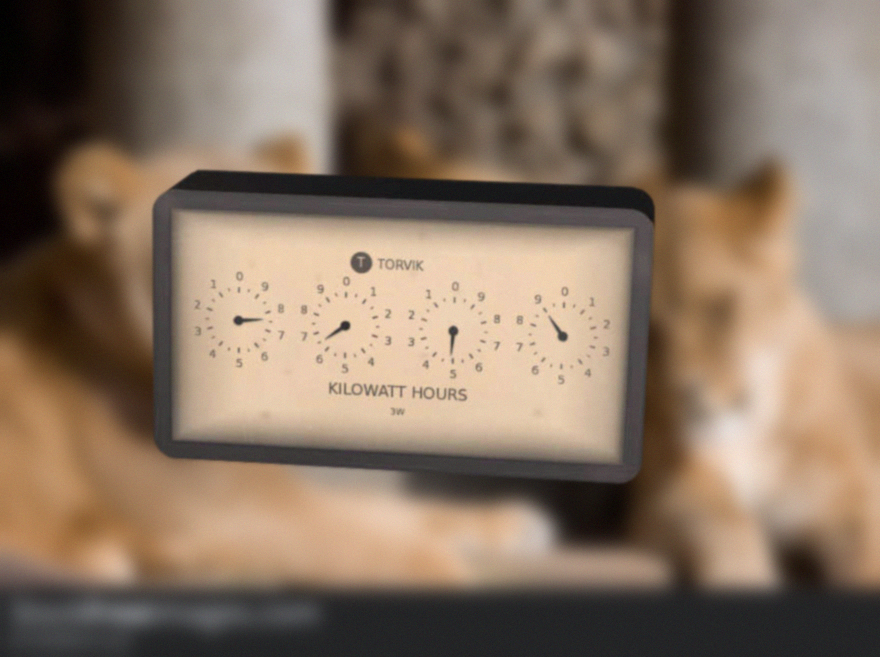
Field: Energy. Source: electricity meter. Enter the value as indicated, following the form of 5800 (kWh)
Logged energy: 7649 (kWh)
